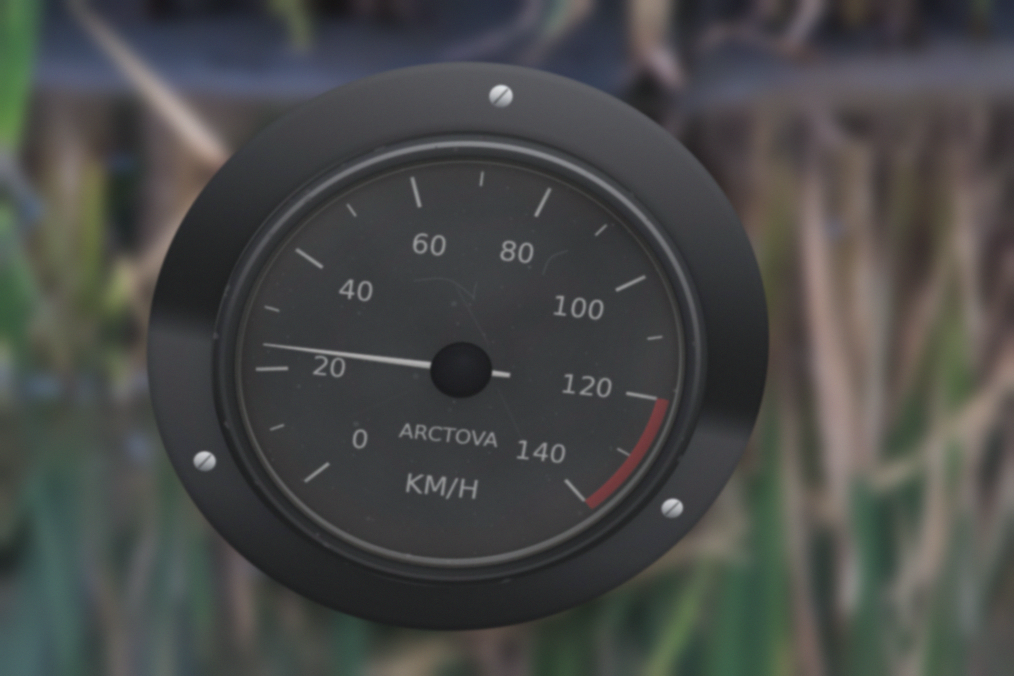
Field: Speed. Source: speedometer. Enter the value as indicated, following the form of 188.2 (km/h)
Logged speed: 25 (km/h)
